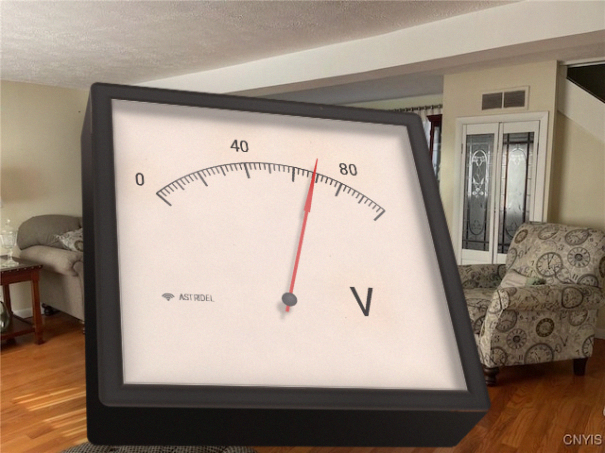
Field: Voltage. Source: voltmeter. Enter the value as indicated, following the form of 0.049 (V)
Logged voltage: 68 (V)
